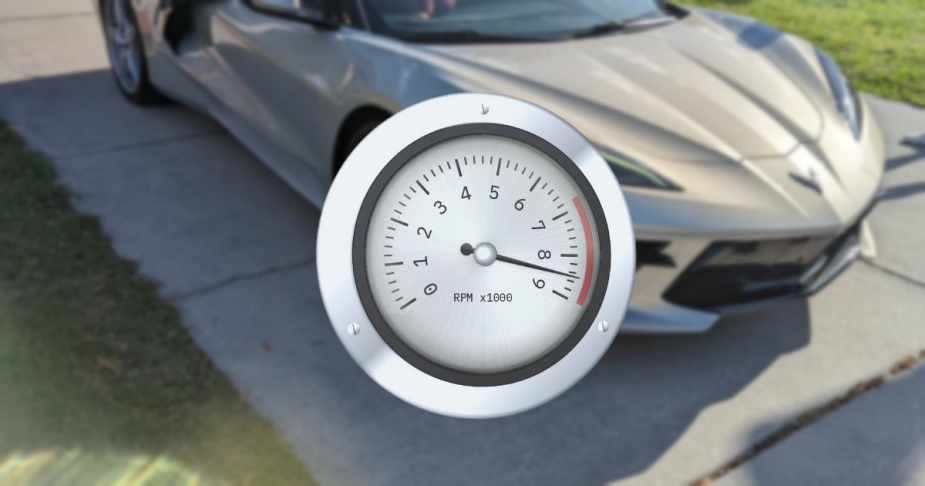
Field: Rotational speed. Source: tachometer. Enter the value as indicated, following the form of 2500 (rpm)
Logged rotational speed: 8500 (rpm)
